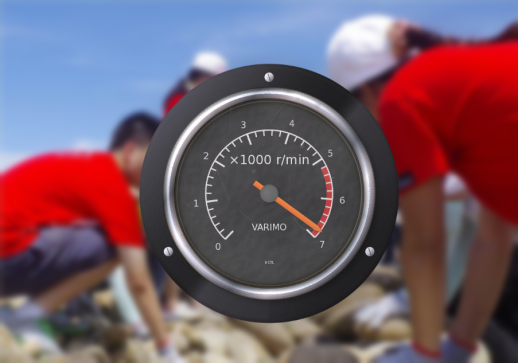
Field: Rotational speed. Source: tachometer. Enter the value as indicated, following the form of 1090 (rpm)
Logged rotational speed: 6800 (rpm)
